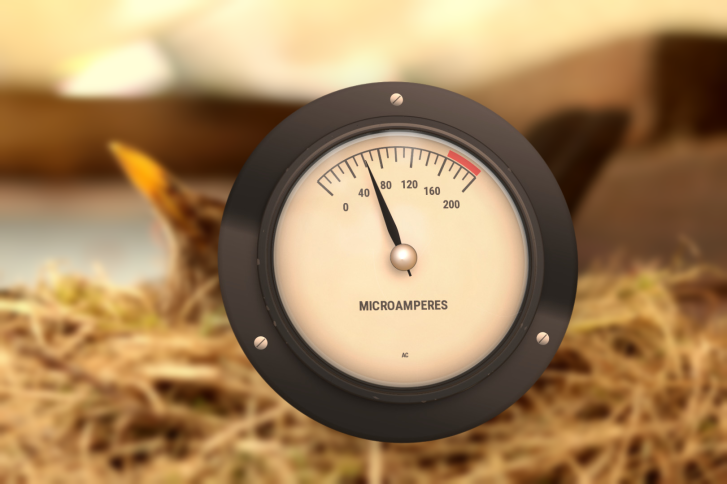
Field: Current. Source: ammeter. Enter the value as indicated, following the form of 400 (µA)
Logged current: 60 (µA)
